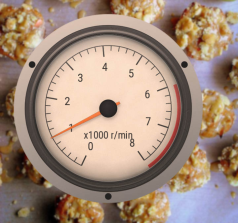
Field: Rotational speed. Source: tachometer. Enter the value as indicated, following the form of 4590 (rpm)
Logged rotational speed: 1000 (rpm)
